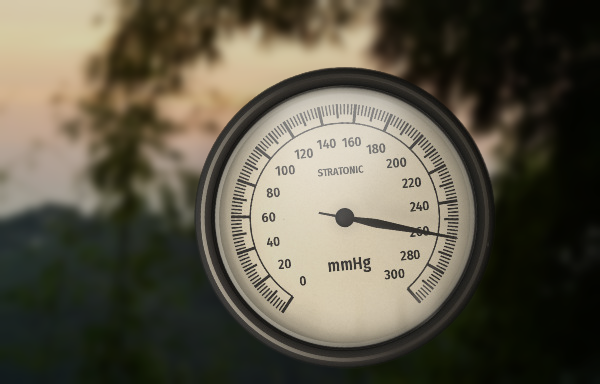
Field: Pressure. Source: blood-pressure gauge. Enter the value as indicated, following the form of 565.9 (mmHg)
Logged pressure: 260 (mmHg)
